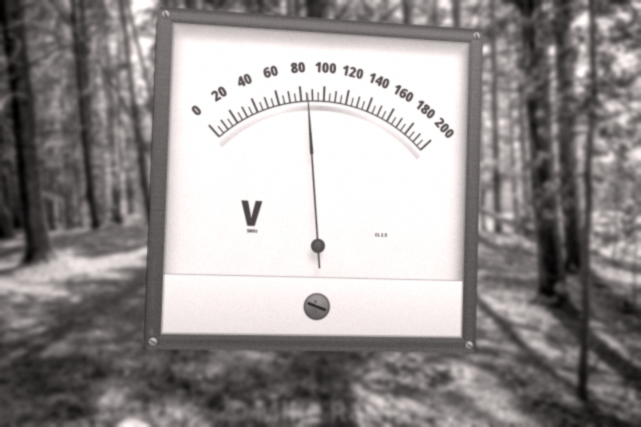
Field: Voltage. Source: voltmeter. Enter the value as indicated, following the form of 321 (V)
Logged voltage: 85 (V)
